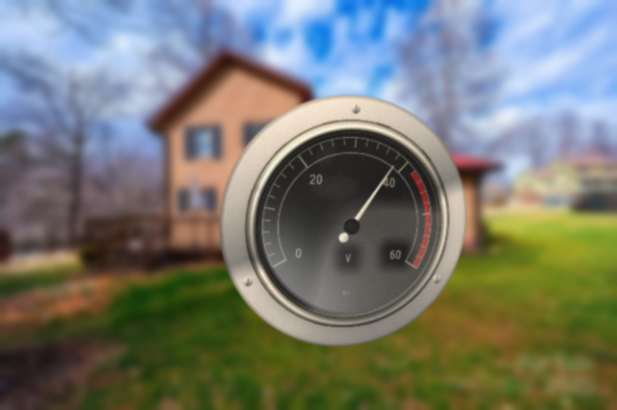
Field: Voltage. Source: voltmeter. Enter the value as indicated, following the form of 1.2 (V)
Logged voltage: 38 (V)
